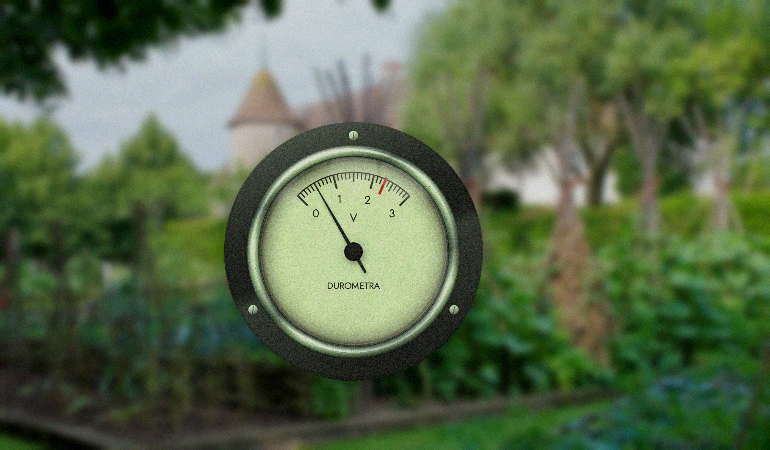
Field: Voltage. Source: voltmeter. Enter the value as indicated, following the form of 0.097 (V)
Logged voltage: 0.5 (V)
